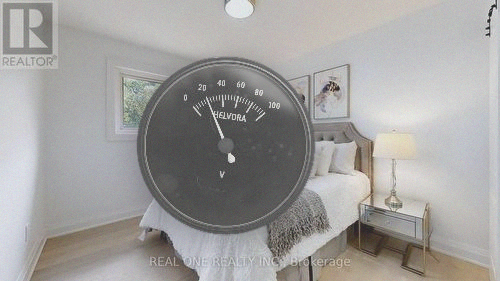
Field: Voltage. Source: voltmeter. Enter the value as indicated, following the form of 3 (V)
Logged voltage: 20 (V)
